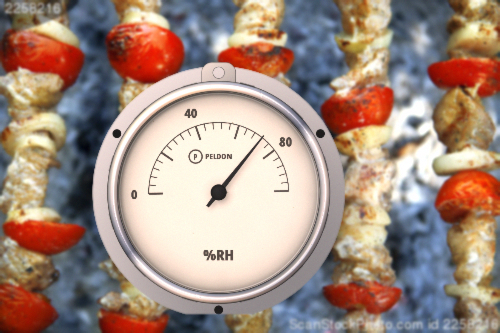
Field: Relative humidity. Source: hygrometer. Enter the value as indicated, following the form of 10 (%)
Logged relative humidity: 72 (%)
